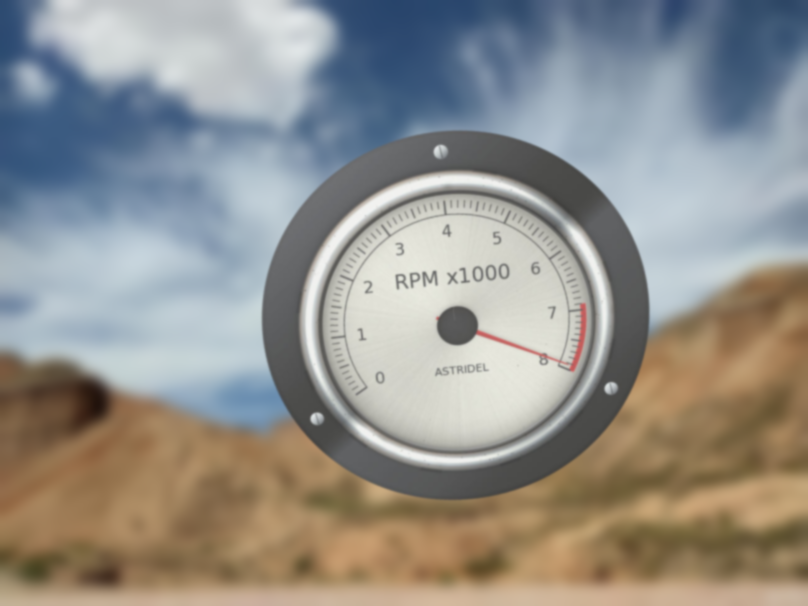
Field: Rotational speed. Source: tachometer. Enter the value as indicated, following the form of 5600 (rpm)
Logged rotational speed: 7900 (rpm)
